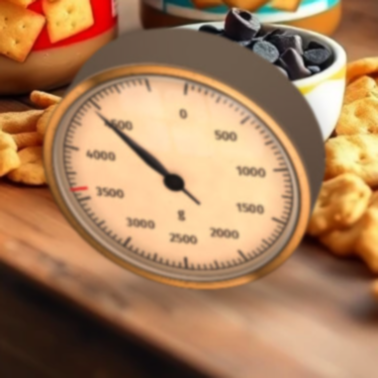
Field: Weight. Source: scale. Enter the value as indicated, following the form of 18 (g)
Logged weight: 4500 (g)
